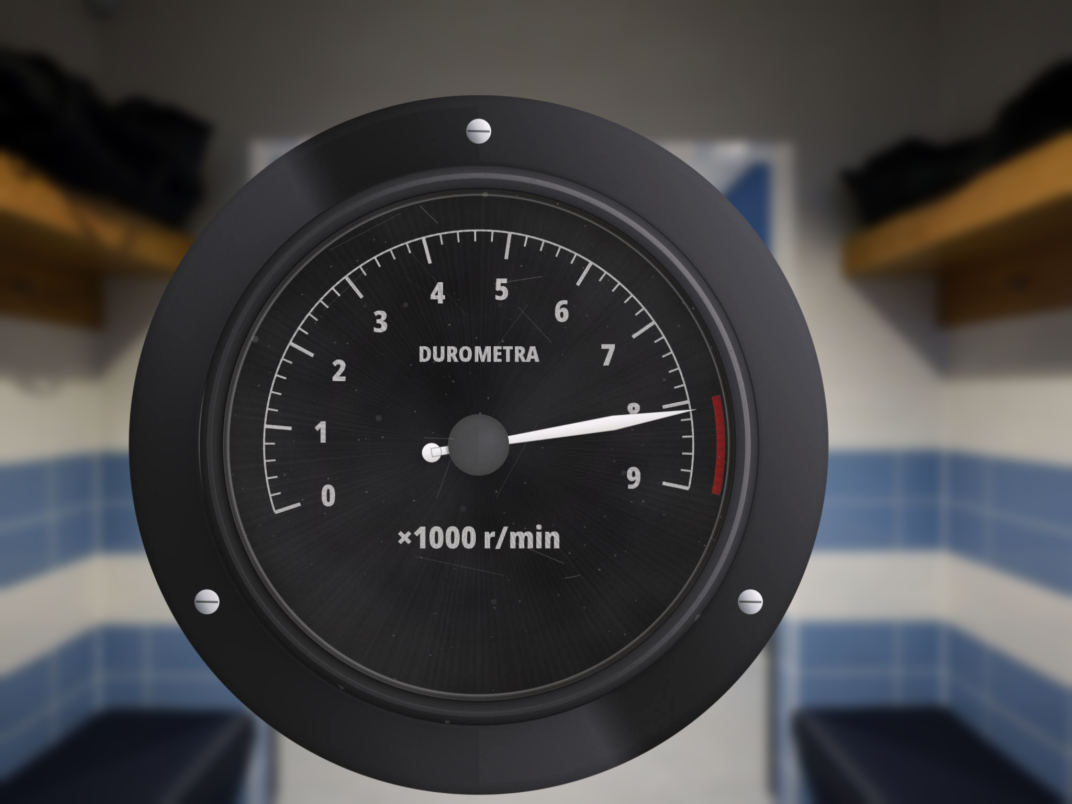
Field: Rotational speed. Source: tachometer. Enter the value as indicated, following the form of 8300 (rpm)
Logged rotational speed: 8100 (rpm)
